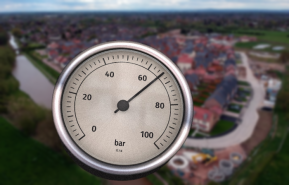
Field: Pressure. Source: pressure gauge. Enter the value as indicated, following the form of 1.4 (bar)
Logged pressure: 66 (bar)
